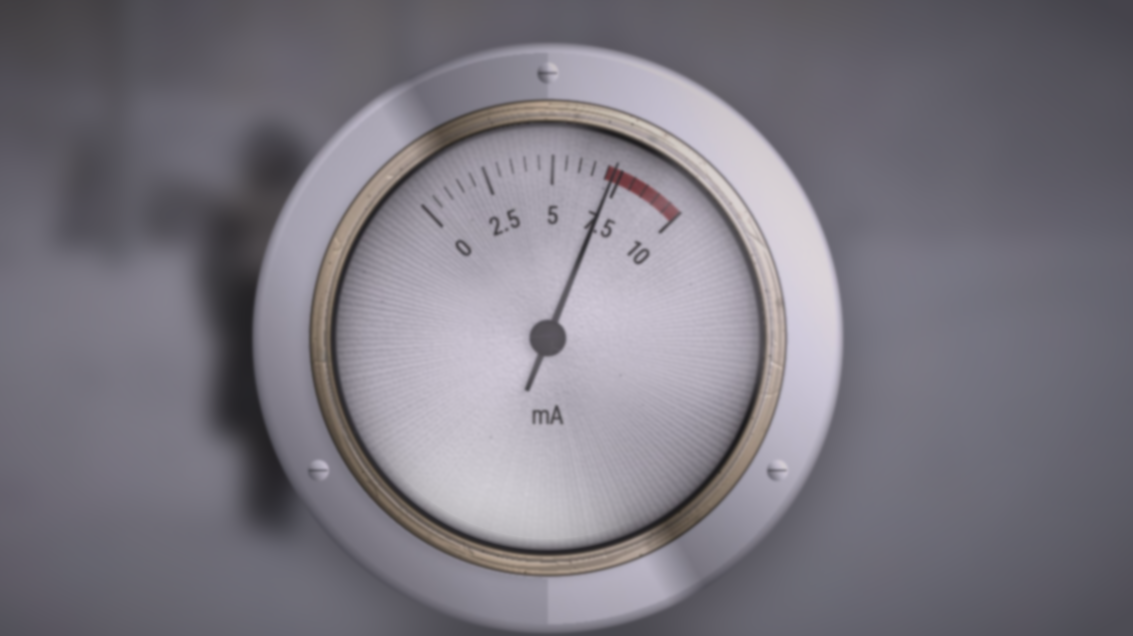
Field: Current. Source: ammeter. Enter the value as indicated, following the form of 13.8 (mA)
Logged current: 7.25 (mA)
